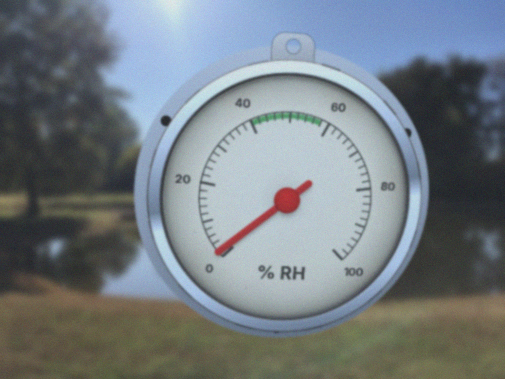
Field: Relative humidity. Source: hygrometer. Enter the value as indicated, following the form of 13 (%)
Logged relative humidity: 2 (%)
